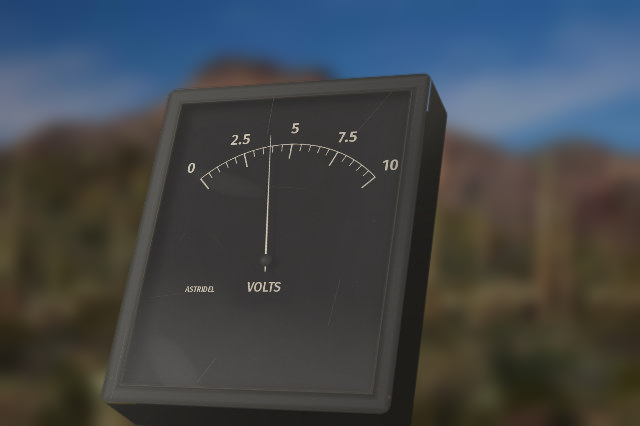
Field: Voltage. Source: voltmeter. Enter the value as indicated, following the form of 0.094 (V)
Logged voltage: 4 (V)
